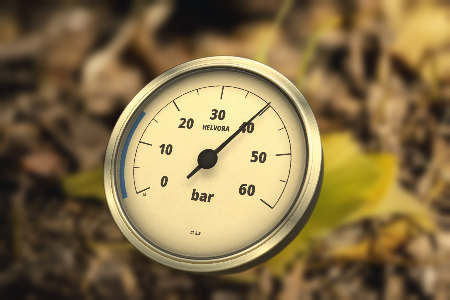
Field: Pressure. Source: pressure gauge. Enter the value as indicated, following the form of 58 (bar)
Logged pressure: 40 (bar)
